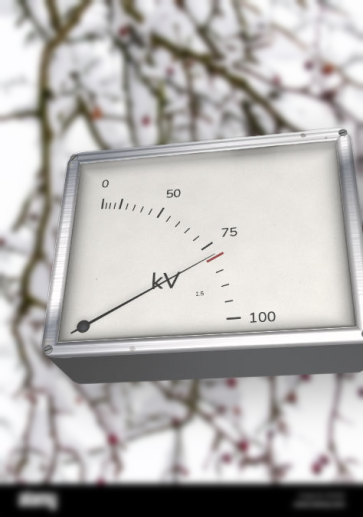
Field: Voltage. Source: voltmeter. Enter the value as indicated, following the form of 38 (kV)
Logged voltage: 80 (kV)
